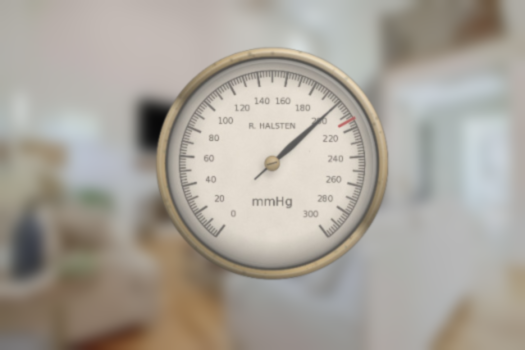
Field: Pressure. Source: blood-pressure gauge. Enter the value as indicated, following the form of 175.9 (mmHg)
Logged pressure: 200 (mmHg)
